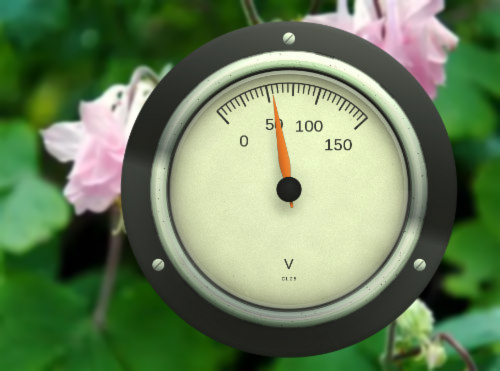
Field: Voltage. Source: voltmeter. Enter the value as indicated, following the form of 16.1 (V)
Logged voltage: 55 (V)
